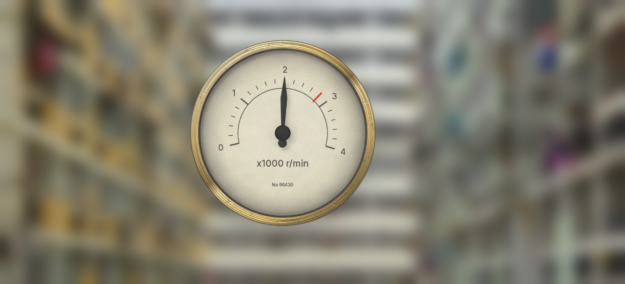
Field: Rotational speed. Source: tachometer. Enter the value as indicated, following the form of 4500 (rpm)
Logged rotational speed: 2000 (rpm)
